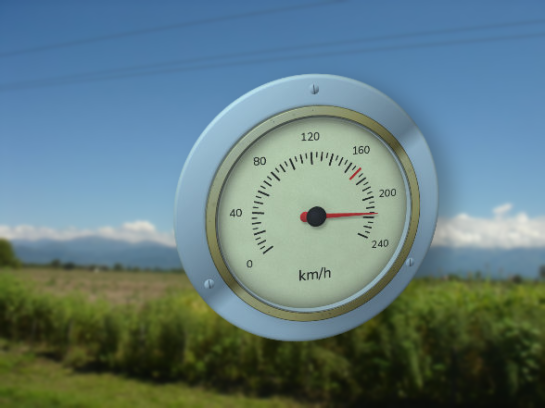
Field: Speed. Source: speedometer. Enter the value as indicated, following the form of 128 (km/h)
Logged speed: 215 (km/h)
